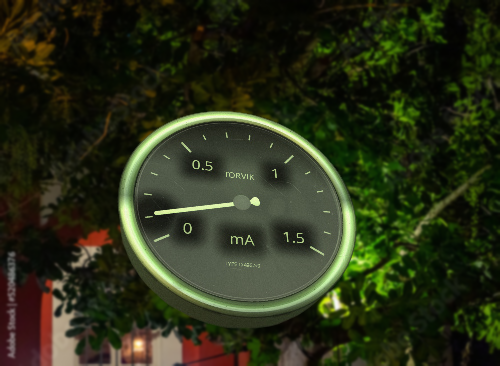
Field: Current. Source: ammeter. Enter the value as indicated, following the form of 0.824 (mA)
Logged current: 0.1 (mA)
